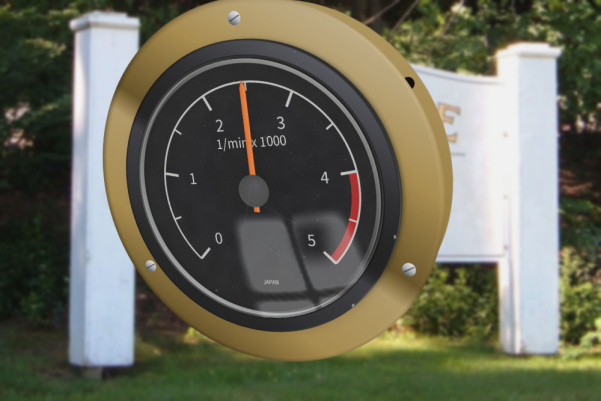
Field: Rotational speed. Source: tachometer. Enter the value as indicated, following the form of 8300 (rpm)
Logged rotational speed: 2500 (rpm)
